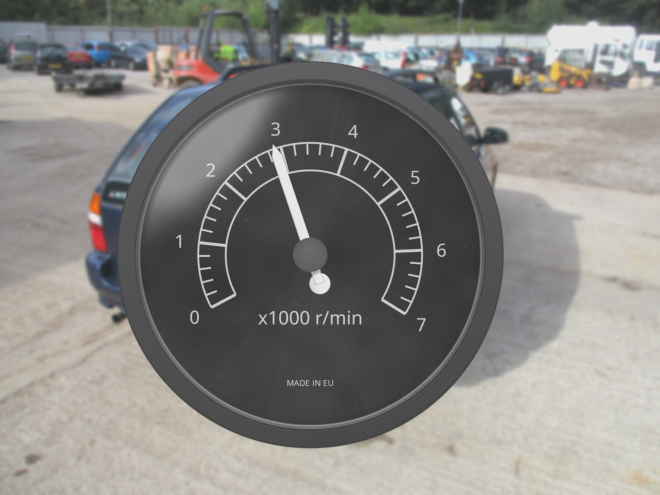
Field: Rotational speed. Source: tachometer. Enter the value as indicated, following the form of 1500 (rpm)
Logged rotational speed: 2900 (rpm)
